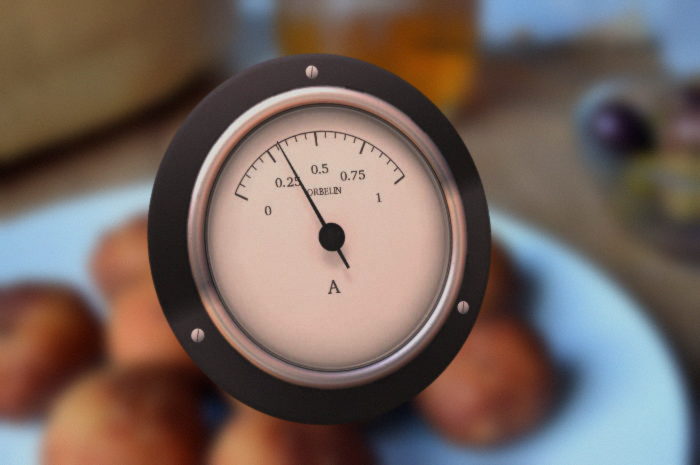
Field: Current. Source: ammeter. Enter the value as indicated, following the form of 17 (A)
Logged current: 0.3 (A)
